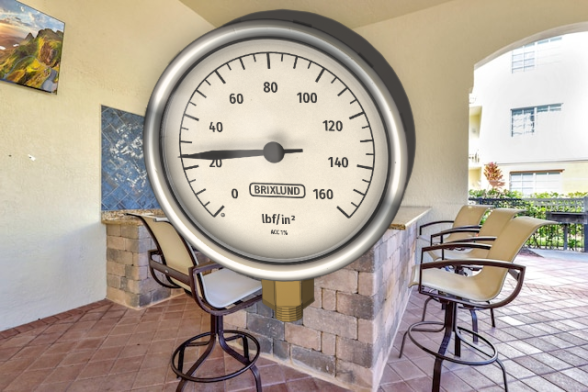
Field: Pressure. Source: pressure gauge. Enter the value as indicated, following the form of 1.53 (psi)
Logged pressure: 25 (psi)
